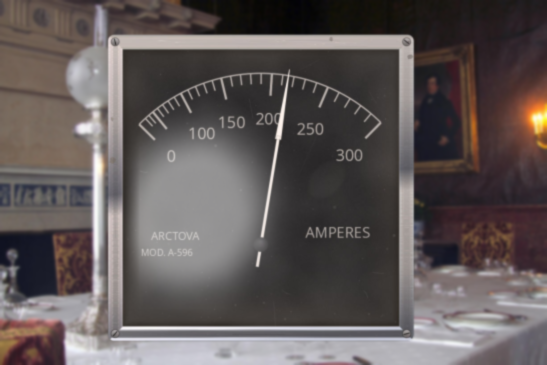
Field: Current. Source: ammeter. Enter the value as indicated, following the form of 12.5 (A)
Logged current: 215 (A)
